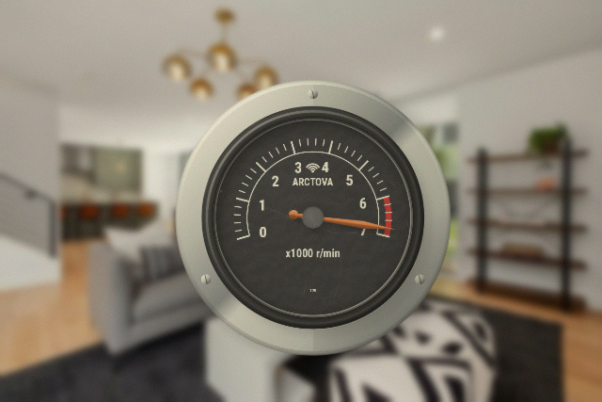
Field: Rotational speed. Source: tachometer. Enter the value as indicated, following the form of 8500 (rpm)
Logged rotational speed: 6800 (rpm)
